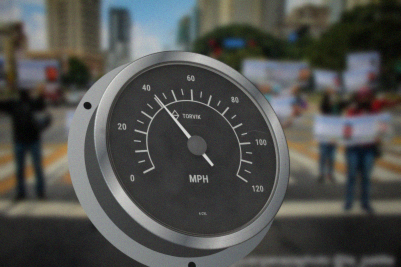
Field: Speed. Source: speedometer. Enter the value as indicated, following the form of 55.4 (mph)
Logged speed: 40 (mph)
